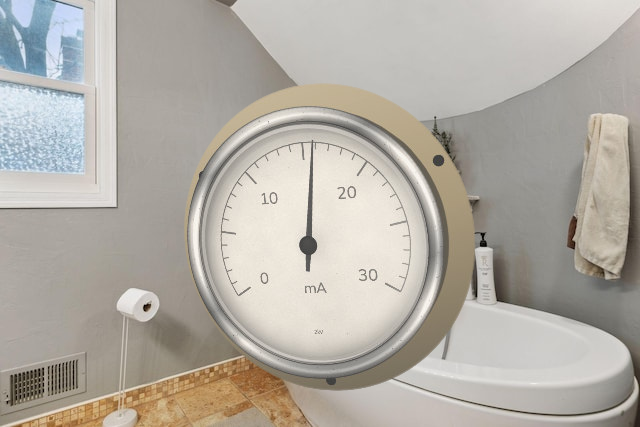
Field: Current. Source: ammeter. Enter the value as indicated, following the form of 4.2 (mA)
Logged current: 16 (mA)
